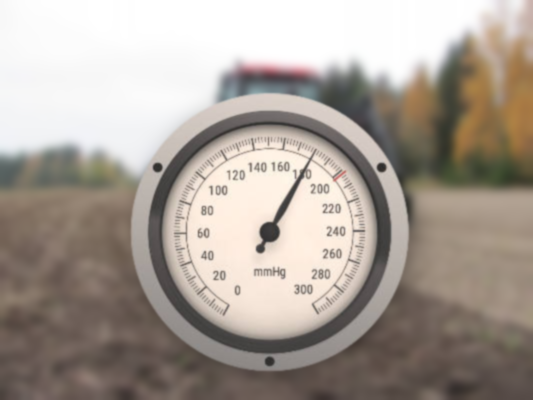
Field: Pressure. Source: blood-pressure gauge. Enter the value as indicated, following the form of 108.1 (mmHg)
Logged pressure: 180 (mmHg)
